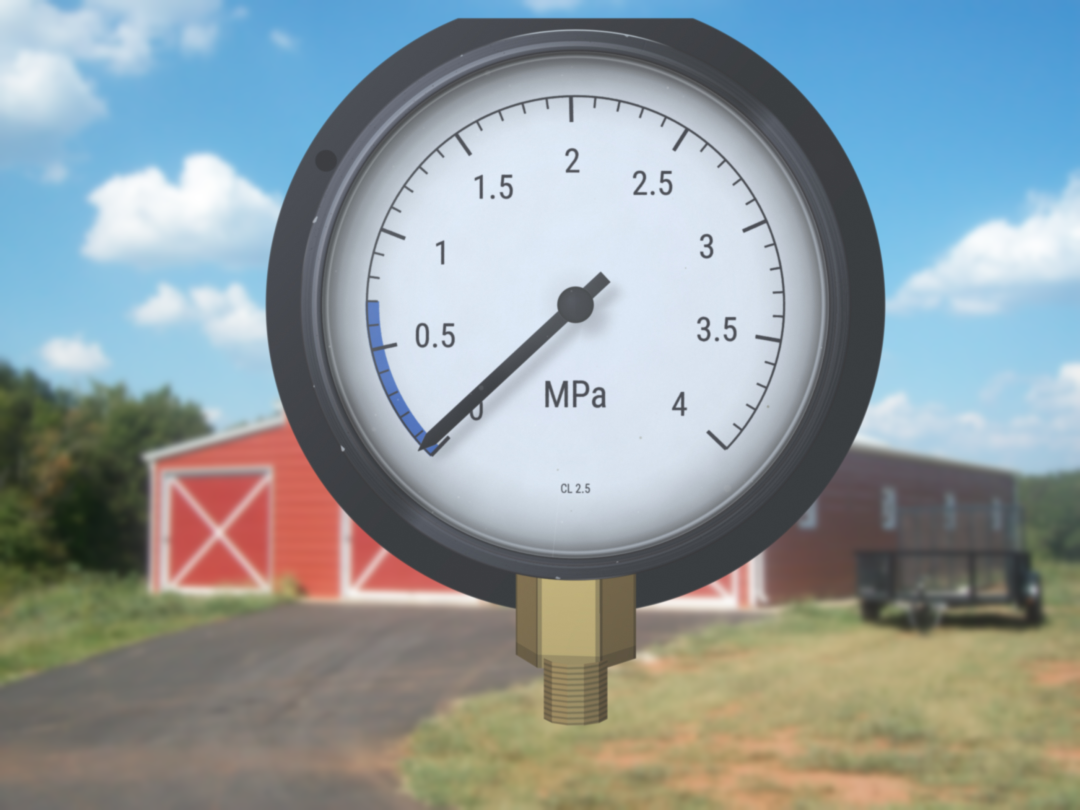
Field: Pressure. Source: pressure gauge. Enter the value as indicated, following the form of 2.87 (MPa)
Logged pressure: 0.05 (MPa)
